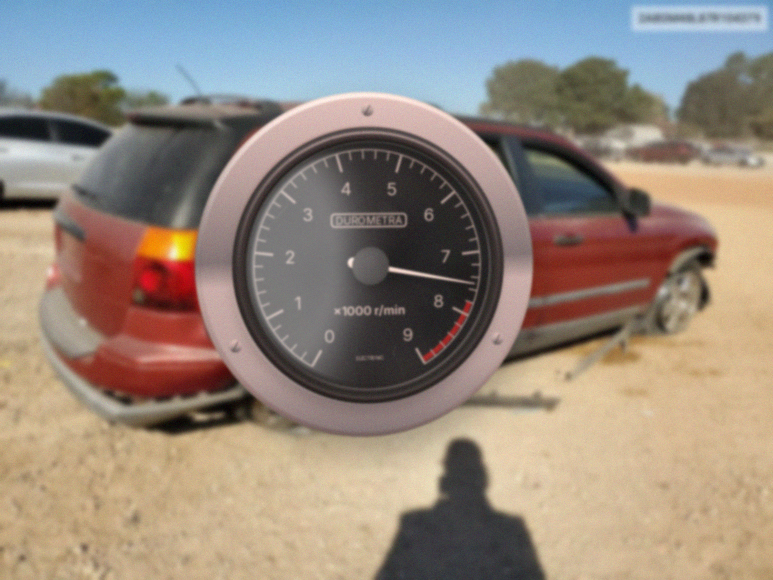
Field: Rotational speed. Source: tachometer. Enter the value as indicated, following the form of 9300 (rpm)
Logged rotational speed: 7500 (rpm)
